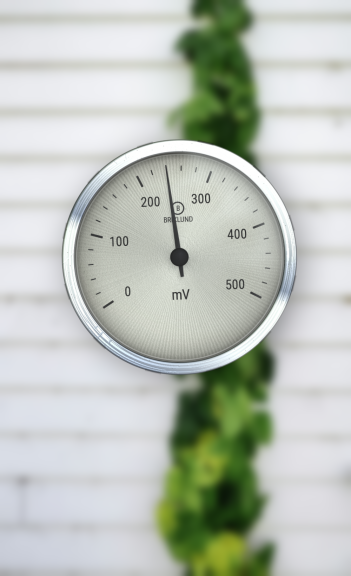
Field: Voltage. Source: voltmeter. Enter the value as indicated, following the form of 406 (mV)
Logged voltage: 240 (mV)
